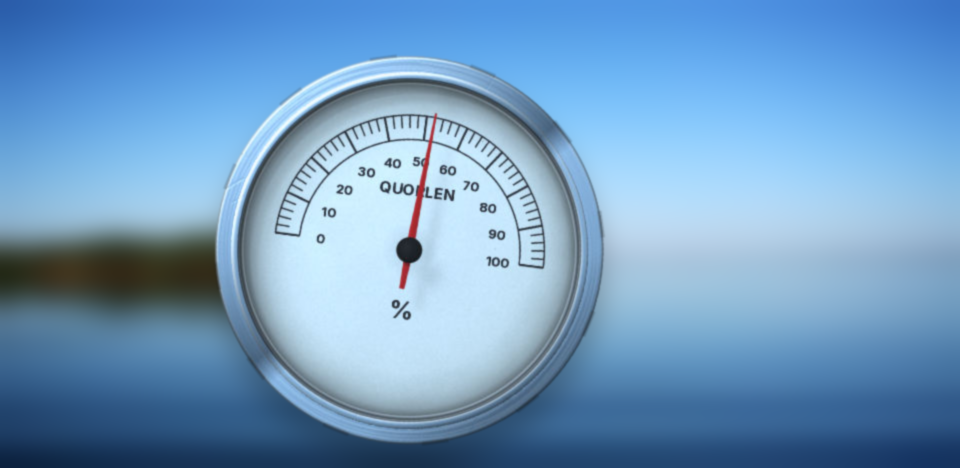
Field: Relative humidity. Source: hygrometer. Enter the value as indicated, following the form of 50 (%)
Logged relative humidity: 52 (%)
